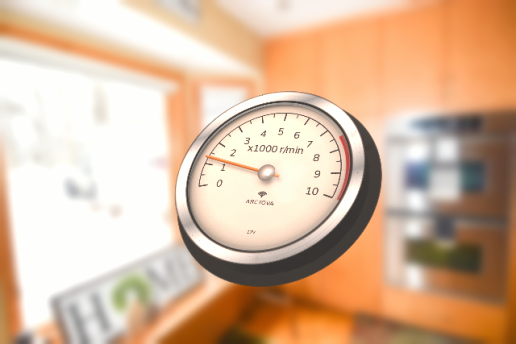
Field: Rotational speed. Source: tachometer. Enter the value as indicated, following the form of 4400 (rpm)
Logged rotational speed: 1250 (rpm)
